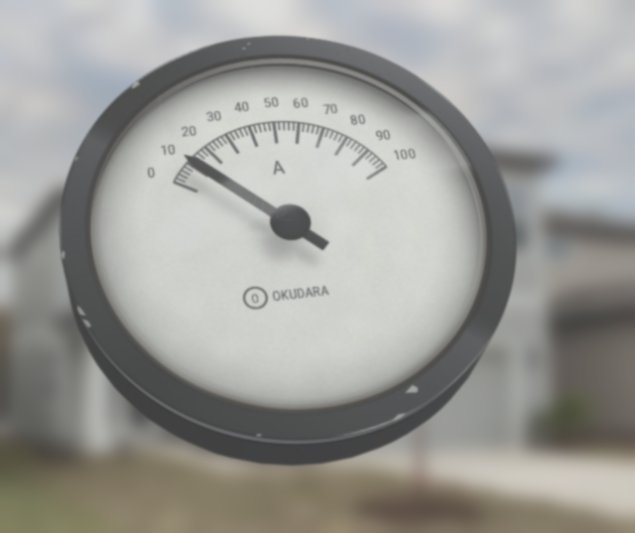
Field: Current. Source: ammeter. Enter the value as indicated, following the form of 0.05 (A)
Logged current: 10 (A)
